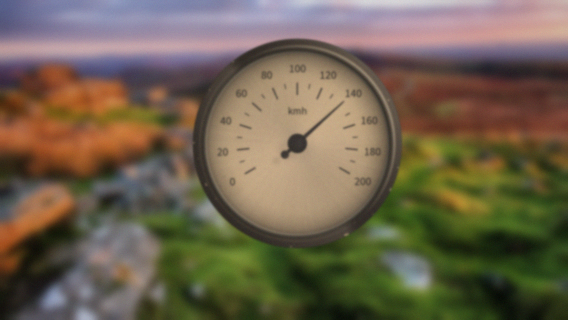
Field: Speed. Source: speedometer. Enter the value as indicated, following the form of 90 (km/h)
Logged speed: 140 (km/h)
